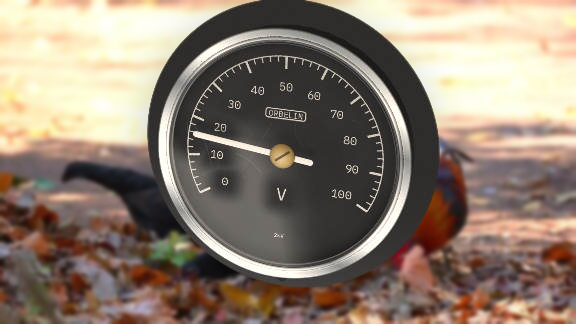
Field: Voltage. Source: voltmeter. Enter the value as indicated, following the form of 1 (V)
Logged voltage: 16 (V)
